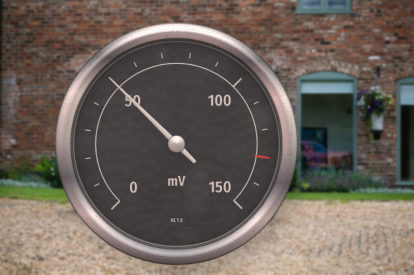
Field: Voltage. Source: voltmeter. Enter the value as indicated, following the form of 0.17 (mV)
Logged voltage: 50 (mV)
